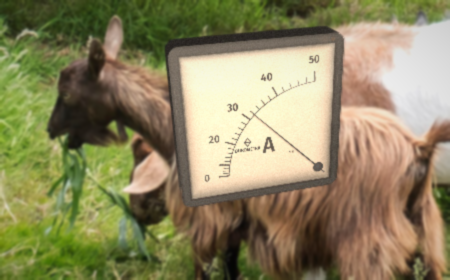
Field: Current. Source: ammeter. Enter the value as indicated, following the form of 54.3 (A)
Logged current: 32 (A)
